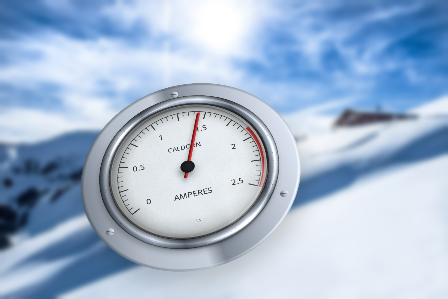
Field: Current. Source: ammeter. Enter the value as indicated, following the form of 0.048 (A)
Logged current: 1.45 (A)
